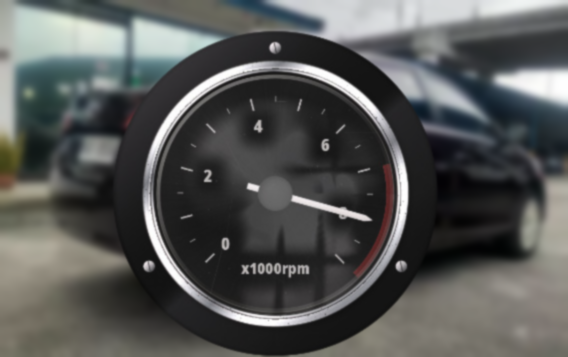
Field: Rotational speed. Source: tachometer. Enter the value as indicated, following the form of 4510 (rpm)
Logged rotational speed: 8000 (rpm)
